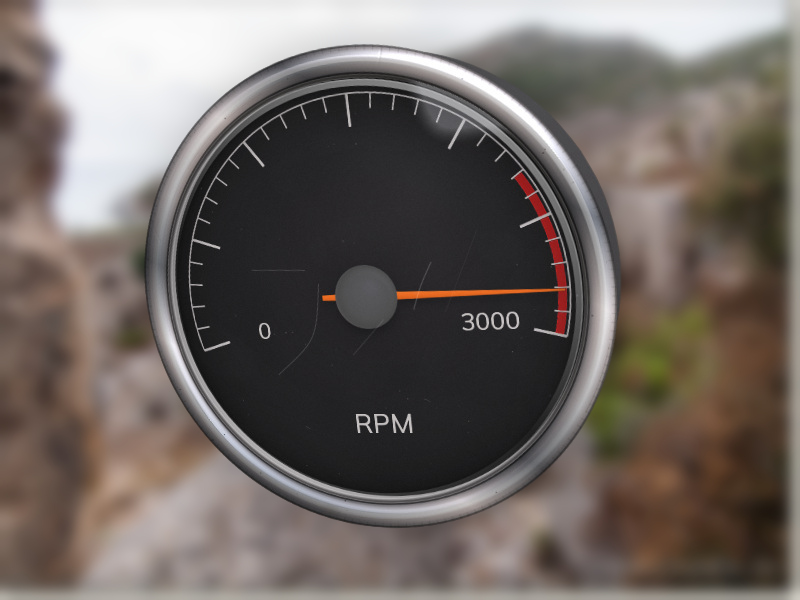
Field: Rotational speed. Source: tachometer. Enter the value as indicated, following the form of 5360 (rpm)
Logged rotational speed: 2800 (rpm)
